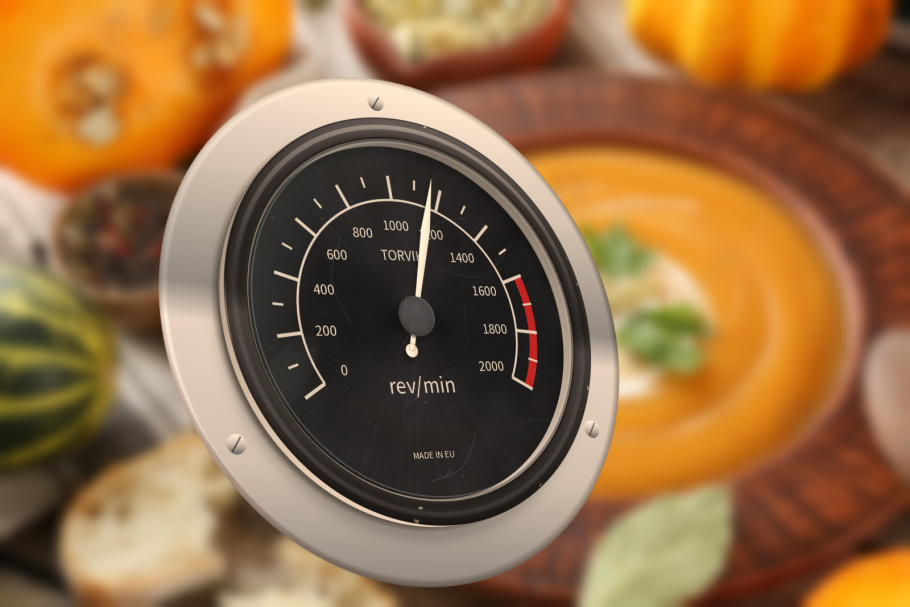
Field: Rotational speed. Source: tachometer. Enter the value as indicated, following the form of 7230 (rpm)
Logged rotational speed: 1150 (rpm)
